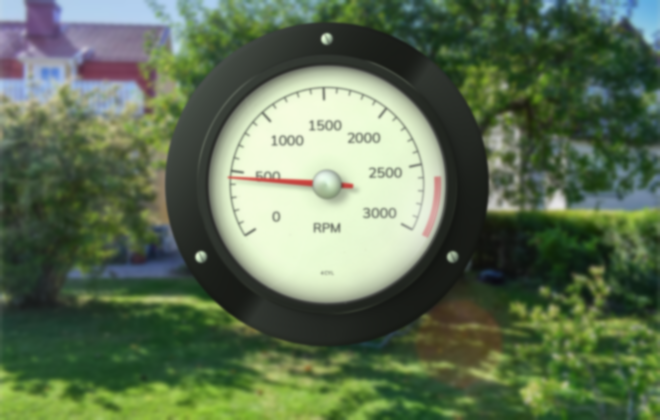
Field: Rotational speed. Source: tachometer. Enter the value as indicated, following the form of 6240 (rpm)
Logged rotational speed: 450 (rpm)
